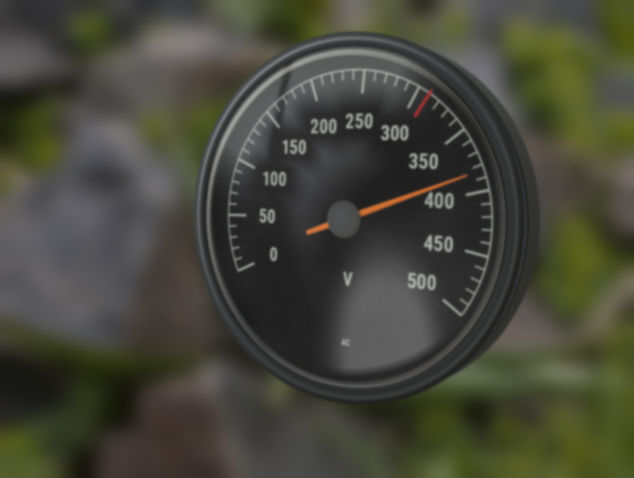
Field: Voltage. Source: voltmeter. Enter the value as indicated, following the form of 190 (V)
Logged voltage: 385 (V)
